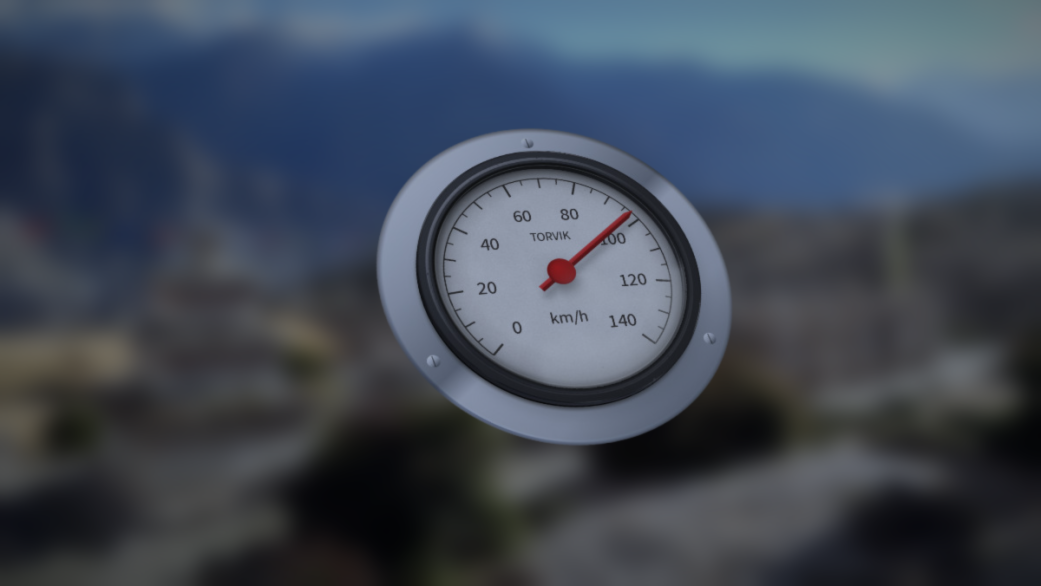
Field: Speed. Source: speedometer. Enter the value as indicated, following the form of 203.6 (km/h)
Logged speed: 97.5 (km/h)
